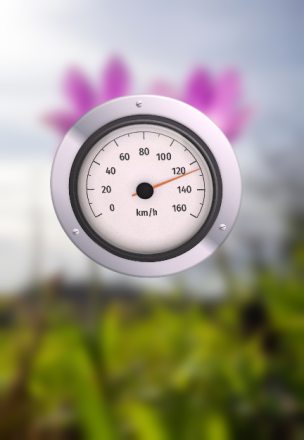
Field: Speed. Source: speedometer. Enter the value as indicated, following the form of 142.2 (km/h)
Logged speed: 125 (km/h)
